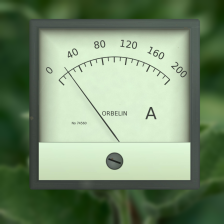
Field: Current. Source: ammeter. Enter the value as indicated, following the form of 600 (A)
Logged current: 20 (A)
